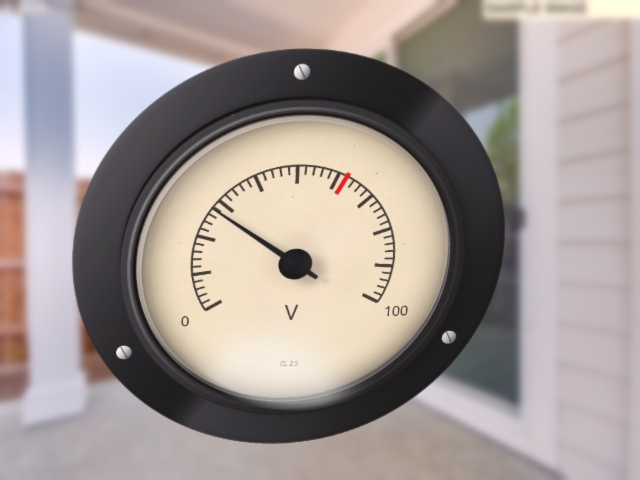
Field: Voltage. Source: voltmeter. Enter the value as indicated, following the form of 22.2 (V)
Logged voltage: 28 (V)
